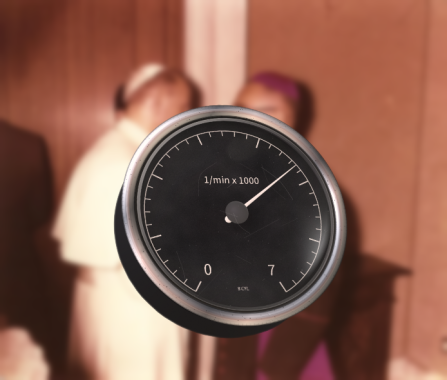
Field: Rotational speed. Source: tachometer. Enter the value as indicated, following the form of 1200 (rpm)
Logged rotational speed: 4700 (rpm)
